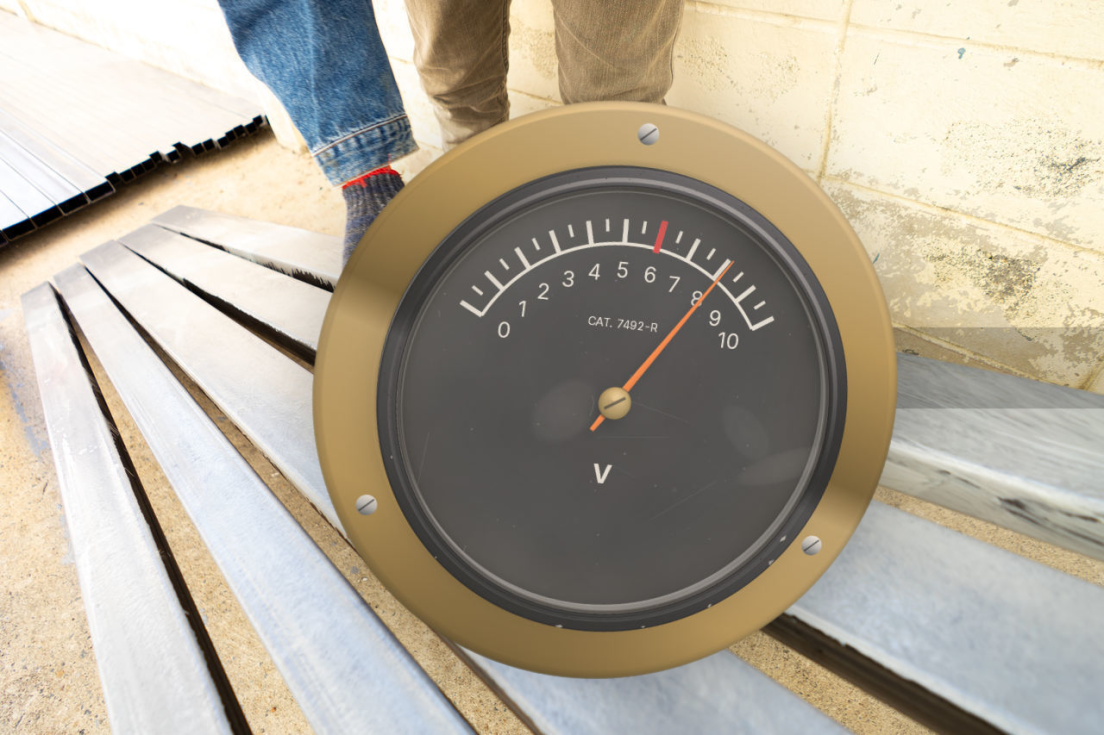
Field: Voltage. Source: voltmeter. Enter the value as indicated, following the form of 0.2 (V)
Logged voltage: 8 (V)
